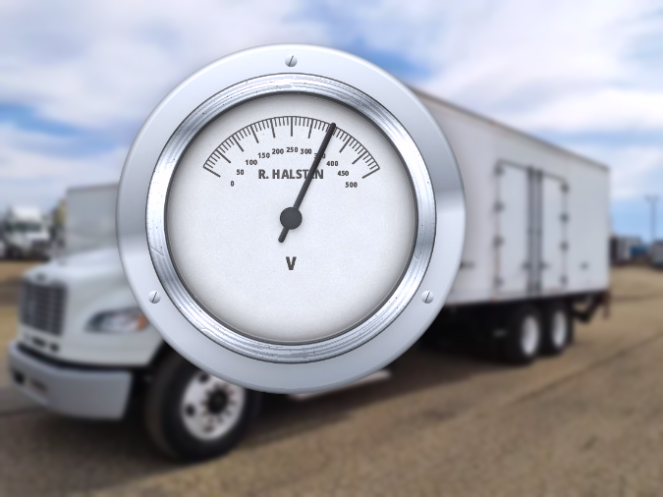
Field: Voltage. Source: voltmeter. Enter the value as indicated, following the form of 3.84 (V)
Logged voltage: 350 (V)
